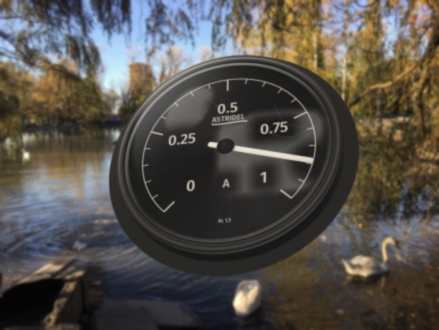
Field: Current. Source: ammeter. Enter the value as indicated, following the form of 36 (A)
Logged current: 0.9 (A)
